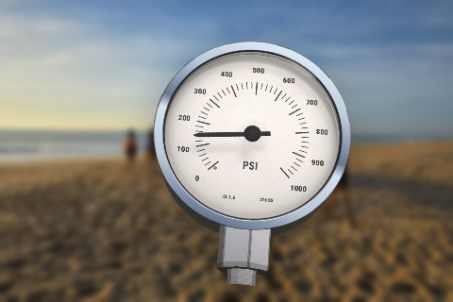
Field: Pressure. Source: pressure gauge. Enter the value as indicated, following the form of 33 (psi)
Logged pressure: 140 (psi)
